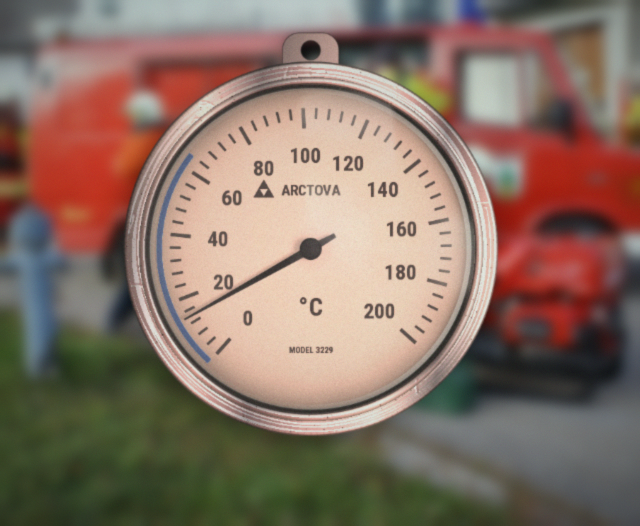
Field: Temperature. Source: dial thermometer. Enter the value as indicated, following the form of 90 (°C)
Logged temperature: 14 (°C)
